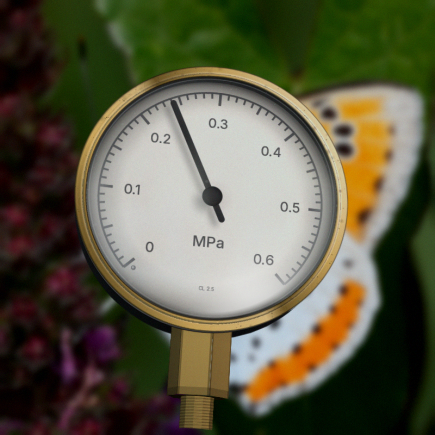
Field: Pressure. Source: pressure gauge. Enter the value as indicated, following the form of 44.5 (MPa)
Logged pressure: 0.24 (MPa)
